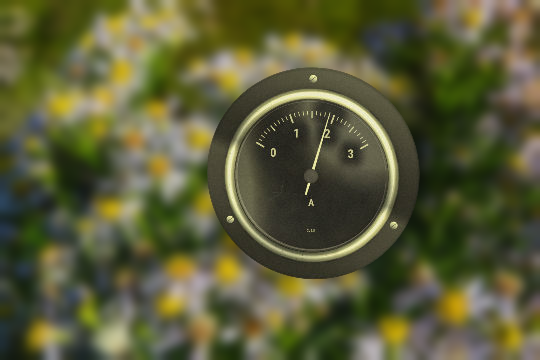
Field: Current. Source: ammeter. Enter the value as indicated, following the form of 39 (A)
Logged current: 1.9 (A)
